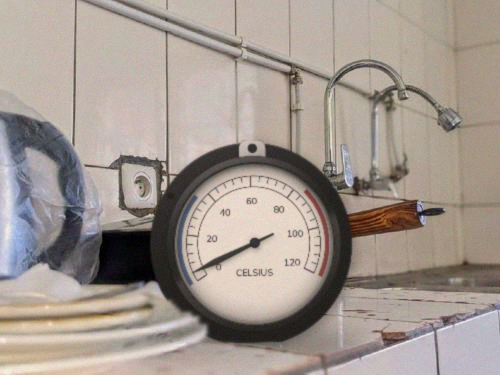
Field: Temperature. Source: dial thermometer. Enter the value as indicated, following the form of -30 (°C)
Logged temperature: 4 (°C)
